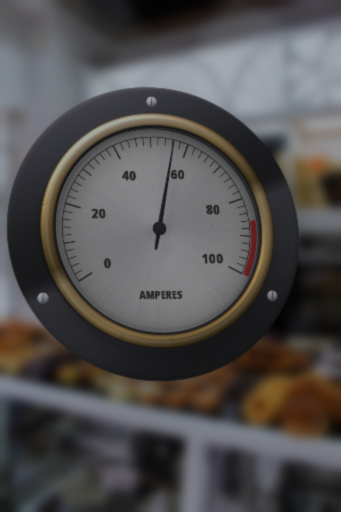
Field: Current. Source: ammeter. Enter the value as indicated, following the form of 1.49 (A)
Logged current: 56 (A)
